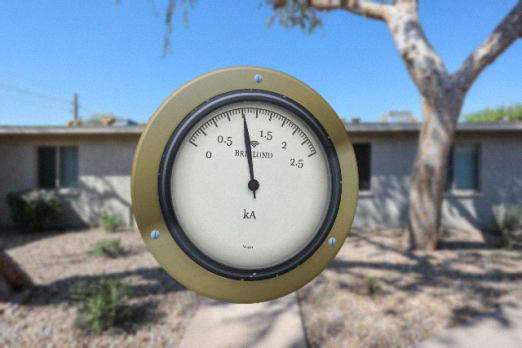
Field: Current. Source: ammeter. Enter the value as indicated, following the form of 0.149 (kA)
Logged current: 1 (kA)
